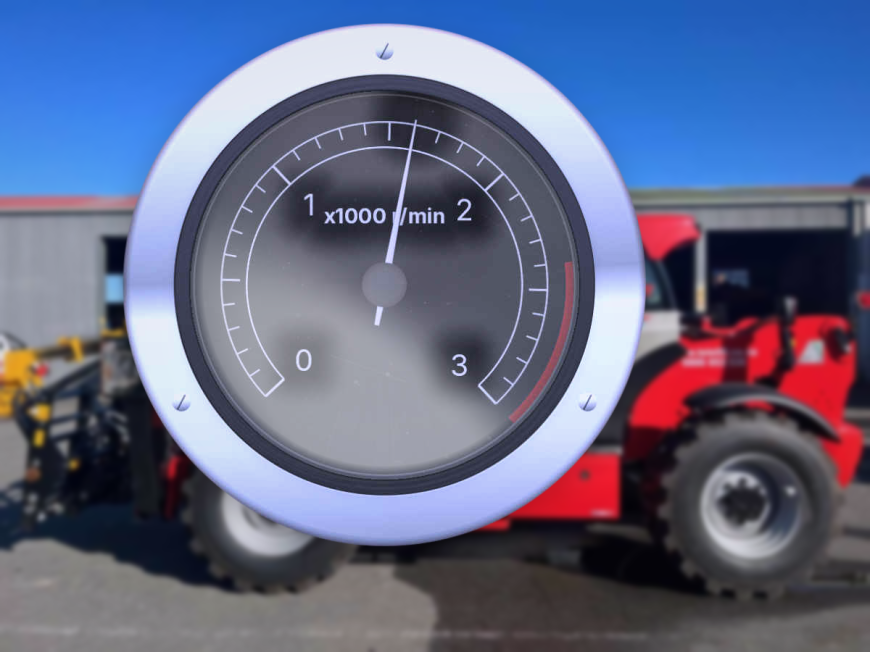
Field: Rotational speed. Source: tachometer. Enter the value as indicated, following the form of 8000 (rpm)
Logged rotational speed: 1600 (rpm)
